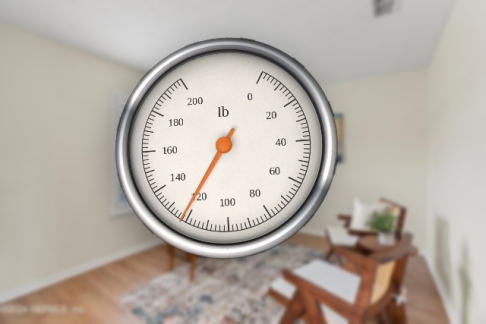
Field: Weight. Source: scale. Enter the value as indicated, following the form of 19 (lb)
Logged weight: 122 (lb)
